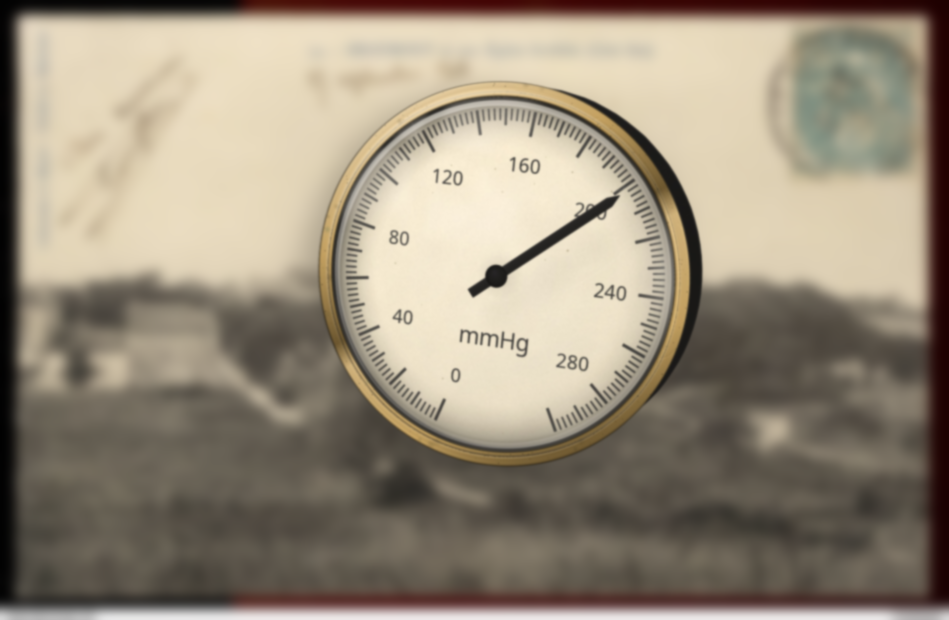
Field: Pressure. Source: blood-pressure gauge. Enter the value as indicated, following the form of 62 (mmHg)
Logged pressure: 202 (mmHg)
